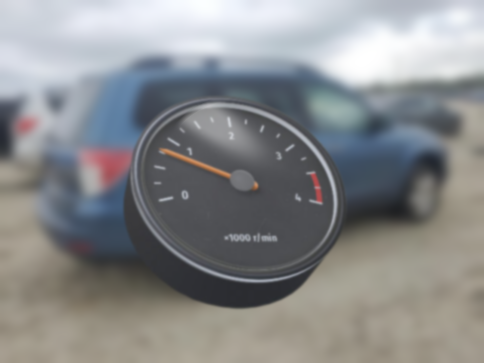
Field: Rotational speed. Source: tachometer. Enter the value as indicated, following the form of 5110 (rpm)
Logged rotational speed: 750 (rpm)
